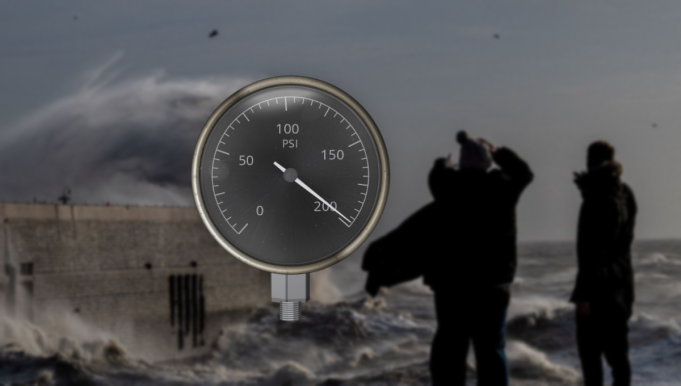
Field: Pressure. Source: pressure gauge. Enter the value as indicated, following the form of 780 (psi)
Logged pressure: 197.5 (psi)
